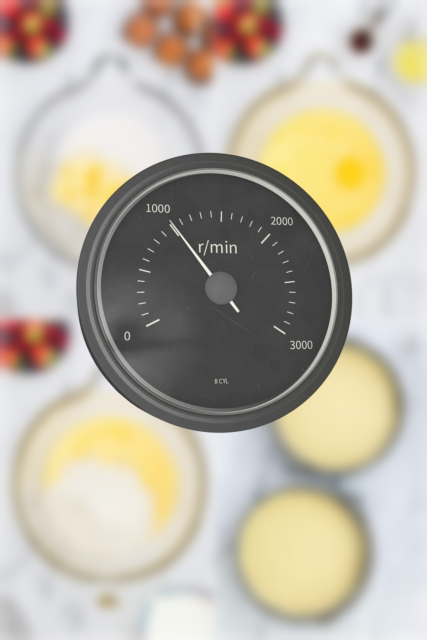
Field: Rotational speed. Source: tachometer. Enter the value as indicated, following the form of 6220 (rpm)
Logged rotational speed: 1000 (rpm)
